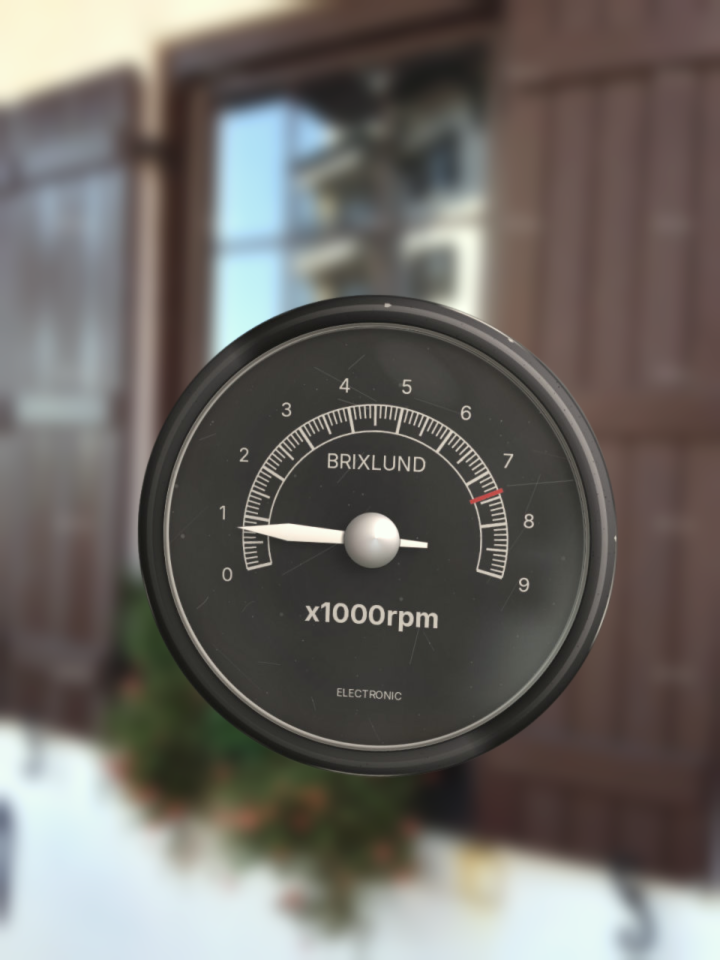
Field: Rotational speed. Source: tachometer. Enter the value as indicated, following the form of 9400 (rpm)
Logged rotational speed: 800 (rpm)
